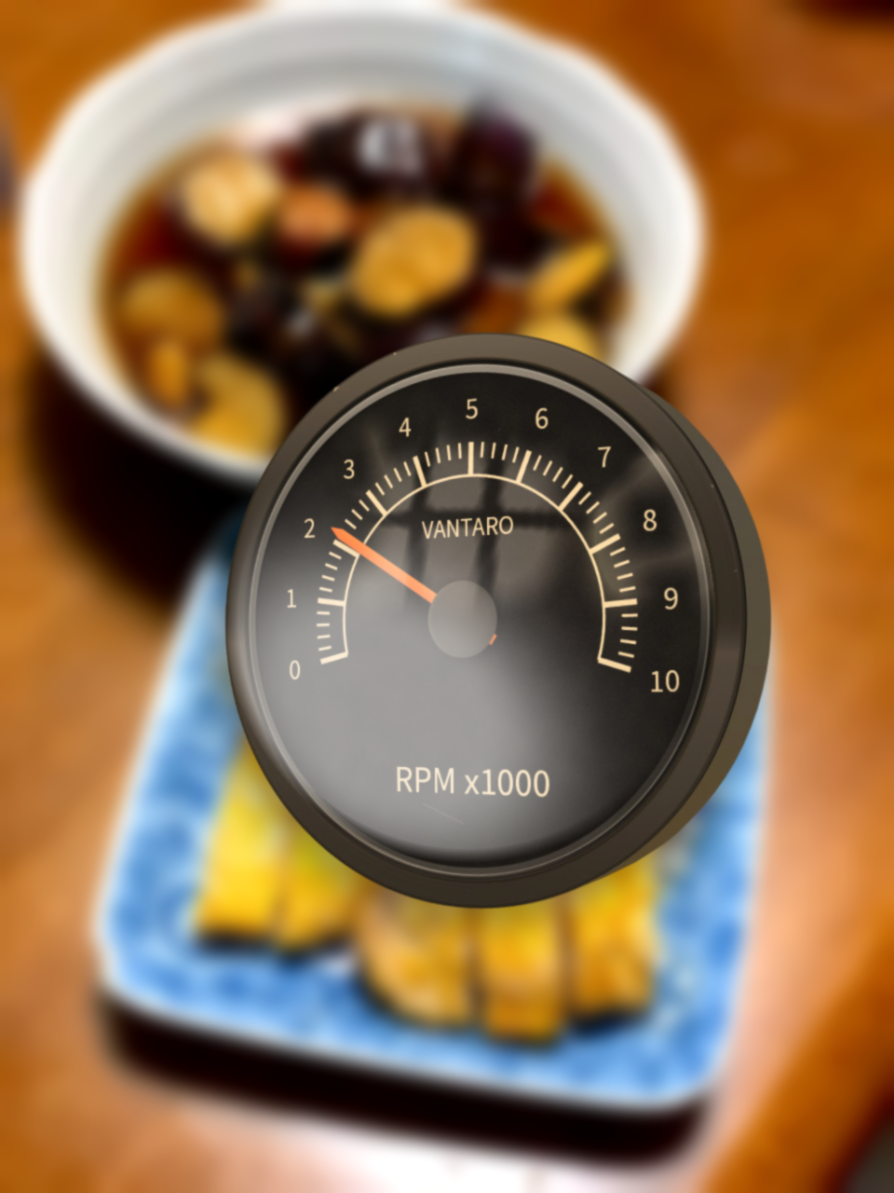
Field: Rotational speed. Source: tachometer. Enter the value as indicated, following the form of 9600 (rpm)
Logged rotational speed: 2200 (rpm)
